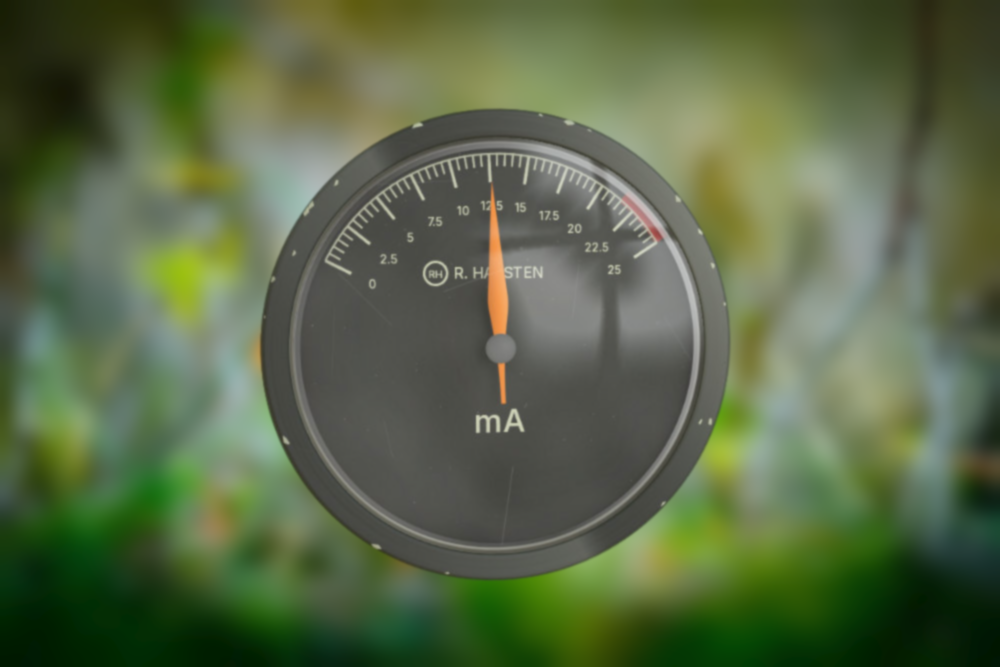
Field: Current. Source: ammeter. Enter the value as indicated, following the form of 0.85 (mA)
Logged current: 12.5 (mA)
